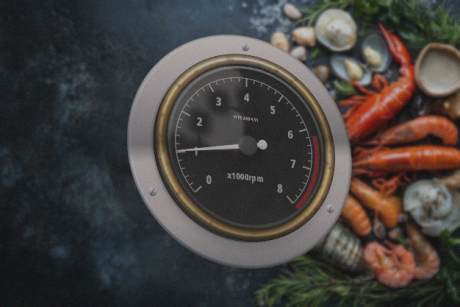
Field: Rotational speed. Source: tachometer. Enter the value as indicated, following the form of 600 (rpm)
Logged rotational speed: 1000 (rpm)
